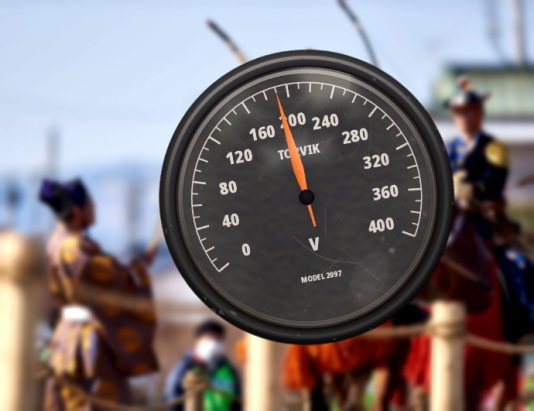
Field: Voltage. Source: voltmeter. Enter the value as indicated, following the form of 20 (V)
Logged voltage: 190 (V)
